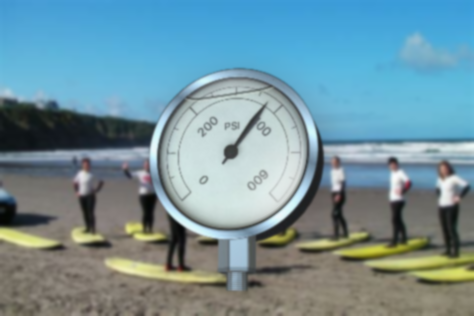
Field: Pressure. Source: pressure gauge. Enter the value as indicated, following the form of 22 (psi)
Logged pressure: 375 (psi)
